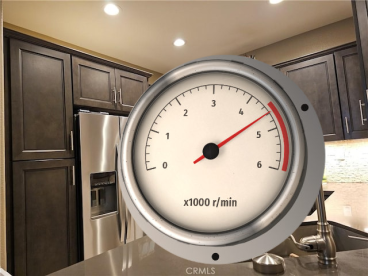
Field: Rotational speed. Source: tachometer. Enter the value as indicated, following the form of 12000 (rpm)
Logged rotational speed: 4600 (rpm)
